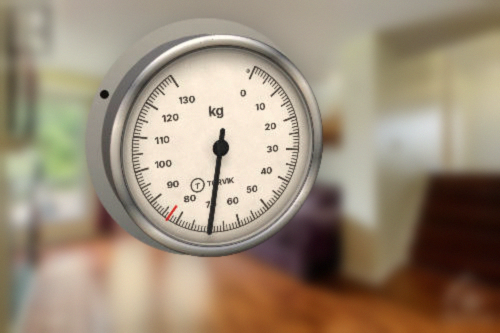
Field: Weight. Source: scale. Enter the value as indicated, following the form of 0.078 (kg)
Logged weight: 70 (kg)
